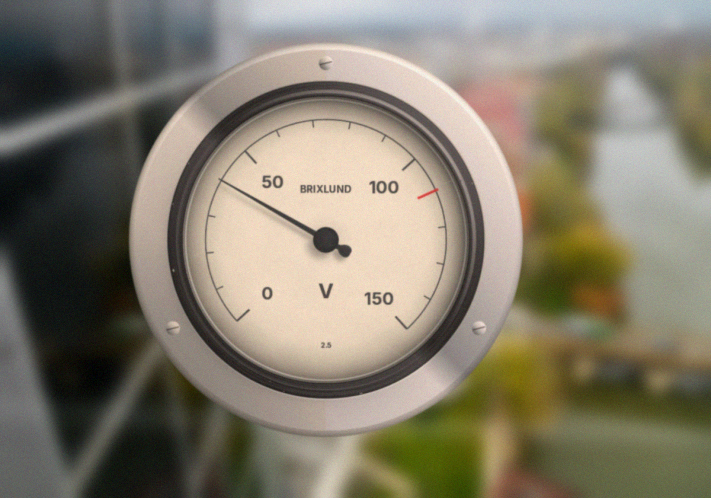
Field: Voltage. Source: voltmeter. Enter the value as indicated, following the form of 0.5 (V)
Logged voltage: 40 (V)
